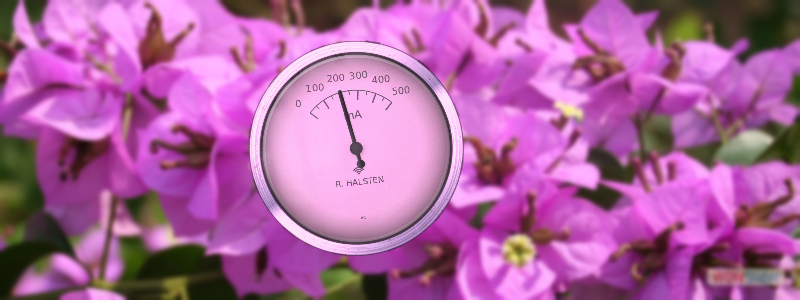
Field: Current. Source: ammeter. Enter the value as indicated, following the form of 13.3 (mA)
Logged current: 200 (mA)
